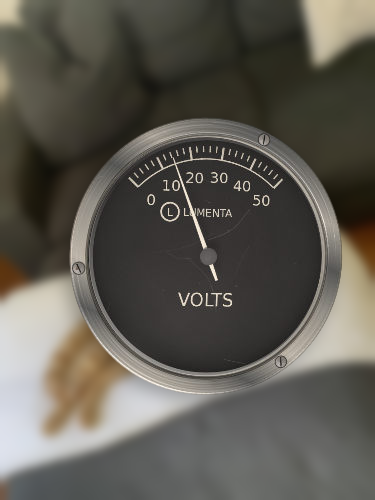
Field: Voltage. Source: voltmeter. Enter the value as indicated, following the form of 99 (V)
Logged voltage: 14 (V)
